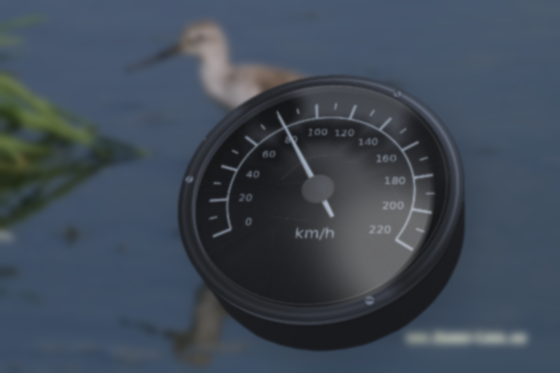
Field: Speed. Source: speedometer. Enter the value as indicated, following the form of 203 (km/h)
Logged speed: 80 (km/h)
